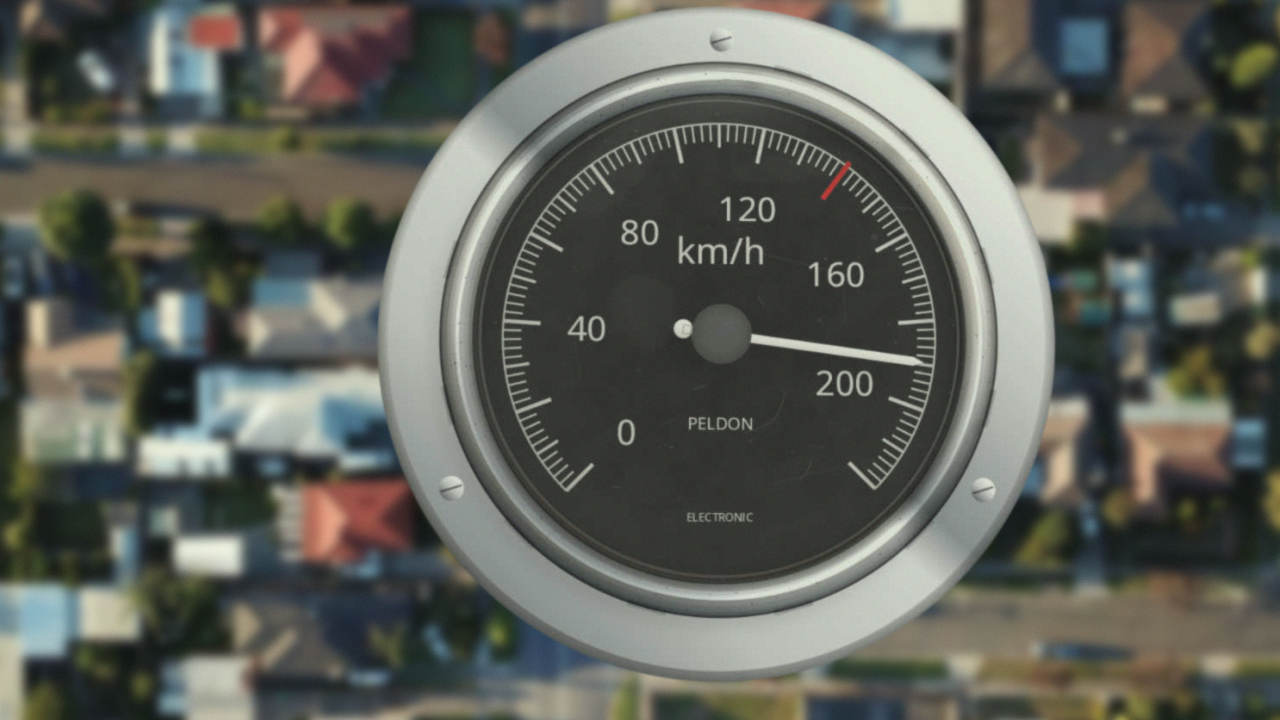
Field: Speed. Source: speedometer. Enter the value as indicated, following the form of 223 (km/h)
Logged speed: 190 (km/h)
